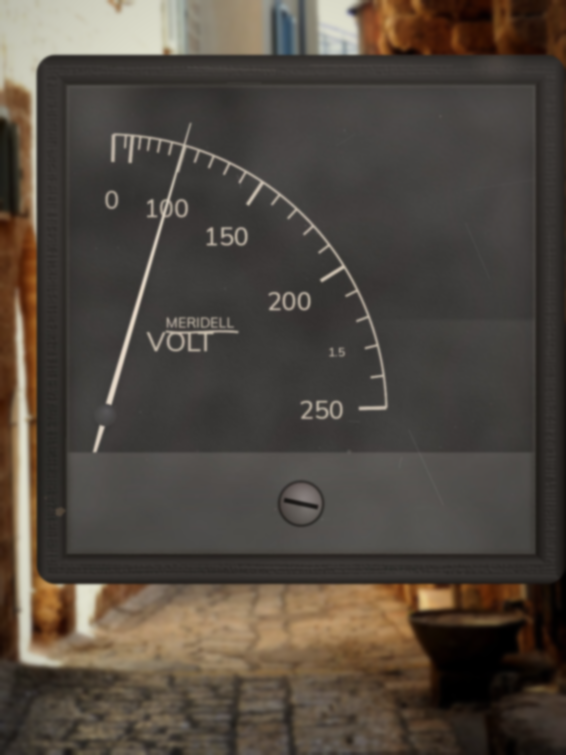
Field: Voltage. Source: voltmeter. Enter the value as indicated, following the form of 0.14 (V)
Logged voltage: 100 (V)
